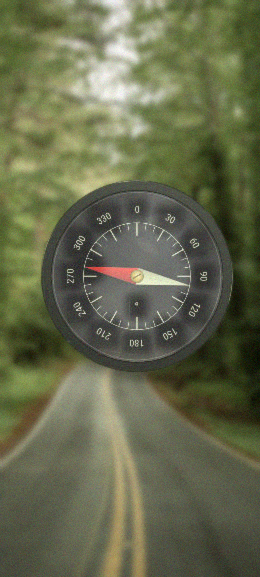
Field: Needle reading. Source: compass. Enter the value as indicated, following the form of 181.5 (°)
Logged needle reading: 280 (°)
